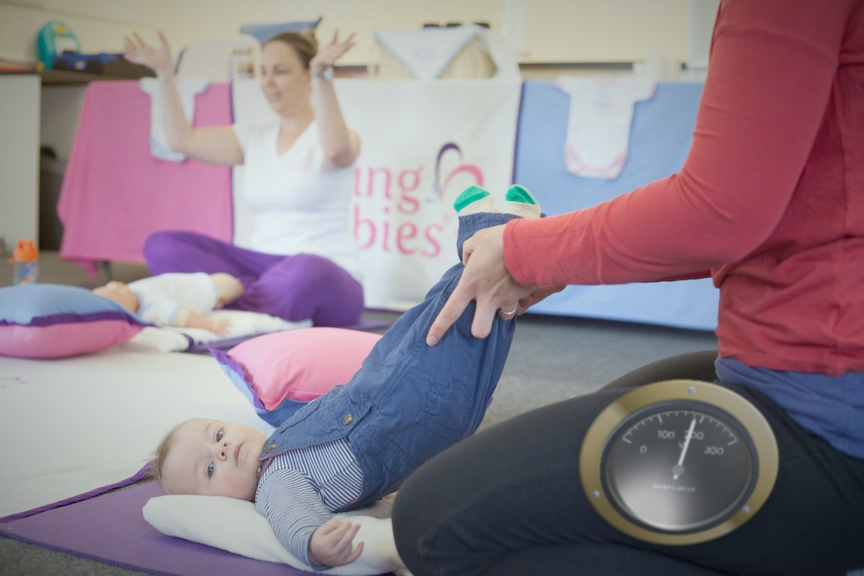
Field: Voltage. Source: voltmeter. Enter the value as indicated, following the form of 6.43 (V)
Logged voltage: 180 (V)
